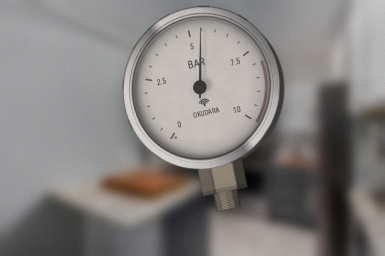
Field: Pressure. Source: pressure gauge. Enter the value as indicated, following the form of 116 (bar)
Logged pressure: 5.5 (bar)
